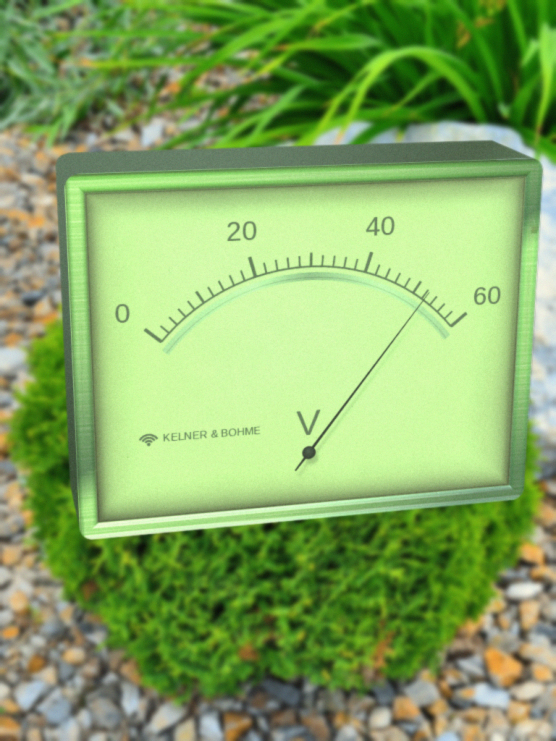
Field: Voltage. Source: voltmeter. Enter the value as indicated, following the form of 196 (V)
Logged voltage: 52 (V)
